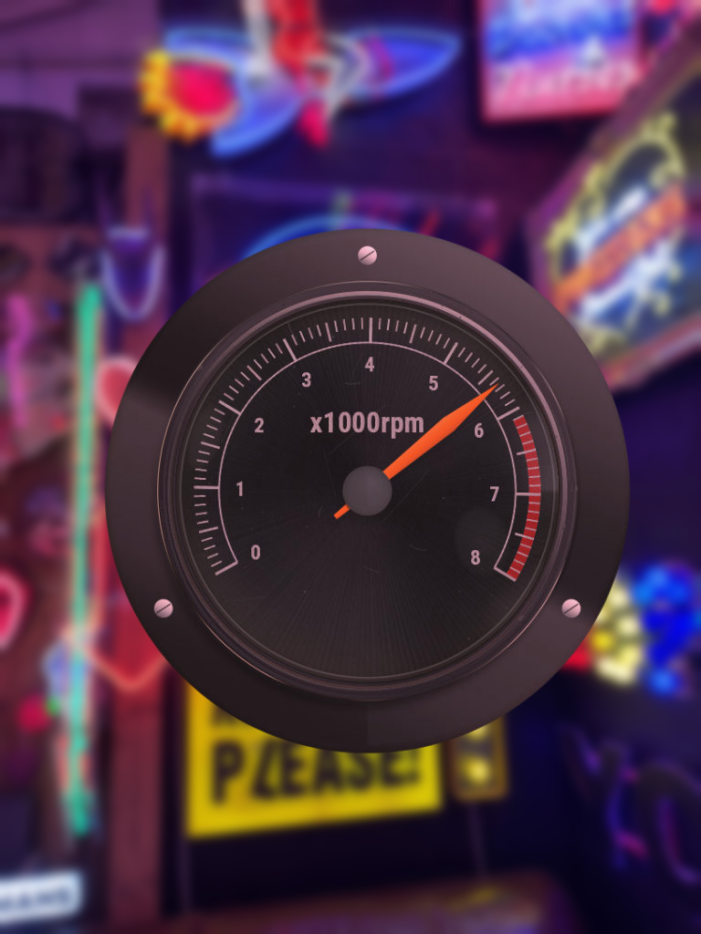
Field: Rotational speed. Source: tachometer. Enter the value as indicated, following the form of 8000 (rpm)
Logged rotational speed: 5650 (rpm)
